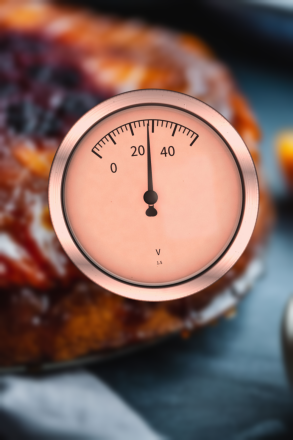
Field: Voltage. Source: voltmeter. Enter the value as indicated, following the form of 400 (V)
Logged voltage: 28 (V)
